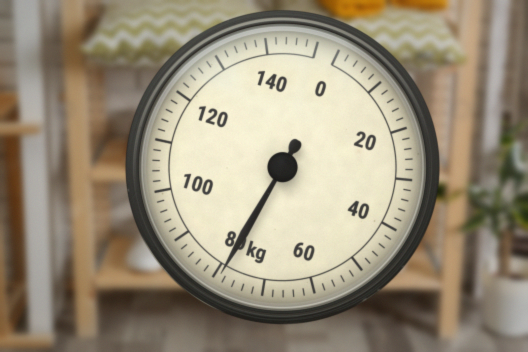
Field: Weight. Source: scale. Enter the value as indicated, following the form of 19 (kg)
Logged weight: 79 (kg)
